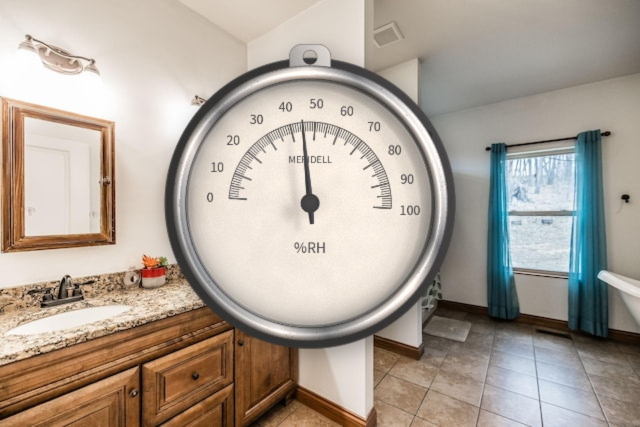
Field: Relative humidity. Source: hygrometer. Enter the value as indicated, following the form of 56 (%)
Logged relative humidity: 45 (%)
